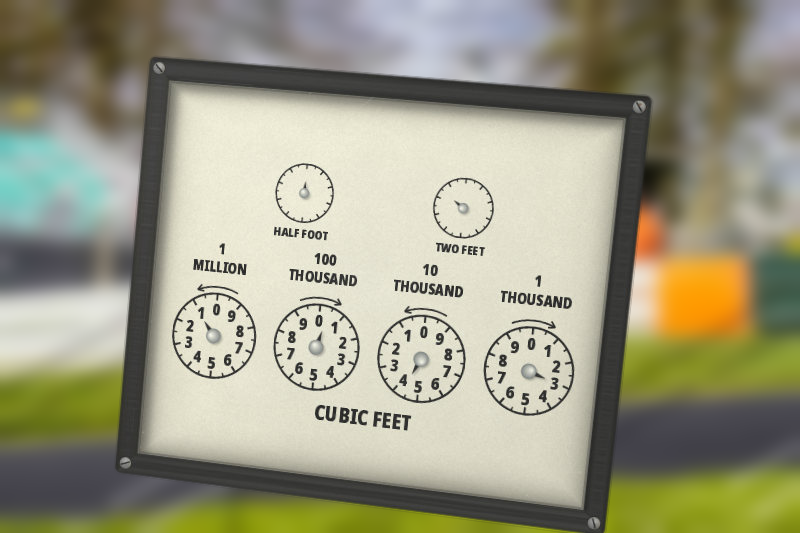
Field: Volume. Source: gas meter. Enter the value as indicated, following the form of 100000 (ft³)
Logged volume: 104300 (ft³)
